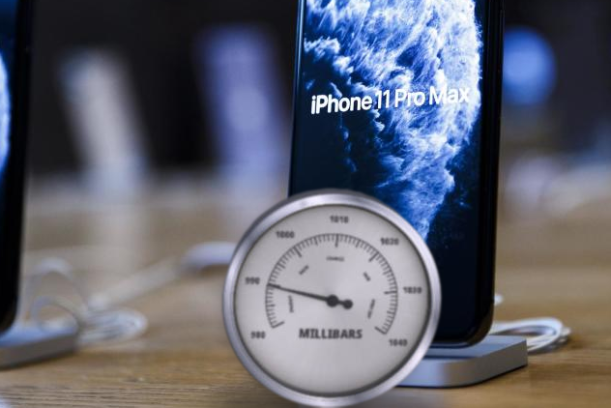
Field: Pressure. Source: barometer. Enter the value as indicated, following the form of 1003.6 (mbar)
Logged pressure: 990 (mbar)
